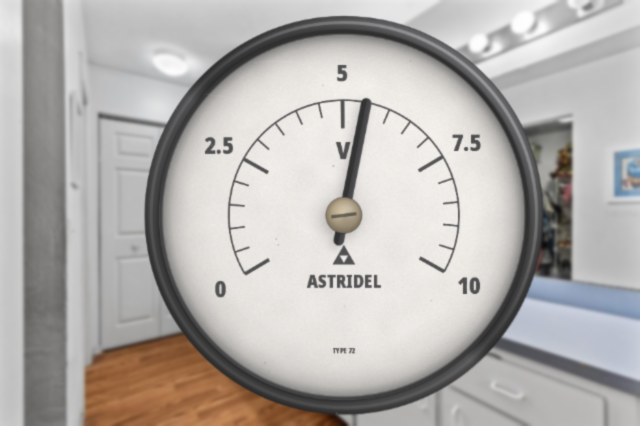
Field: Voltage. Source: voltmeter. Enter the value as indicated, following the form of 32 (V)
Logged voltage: 5.5 (V)
